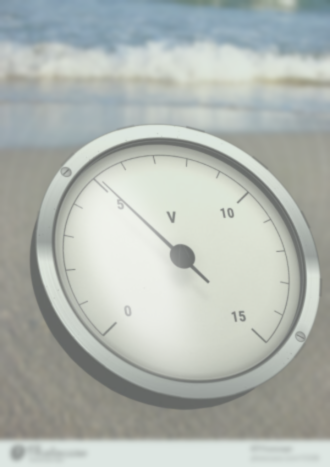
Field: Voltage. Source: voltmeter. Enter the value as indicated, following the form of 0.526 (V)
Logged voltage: 5 (V)
